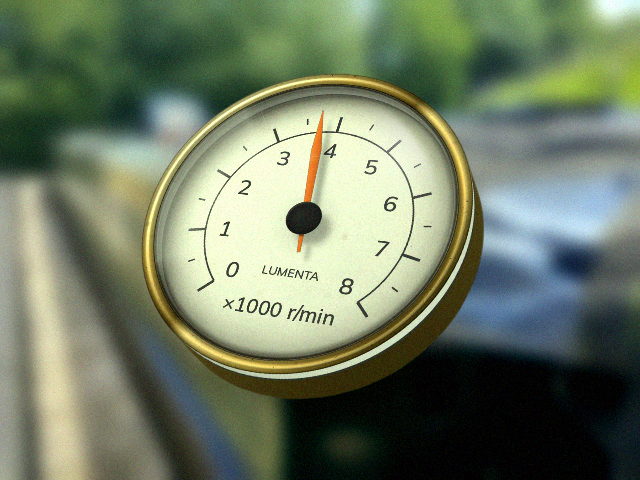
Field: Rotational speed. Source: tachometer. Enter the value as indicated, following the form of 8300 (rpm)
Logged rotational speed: 3750 (rpm)
